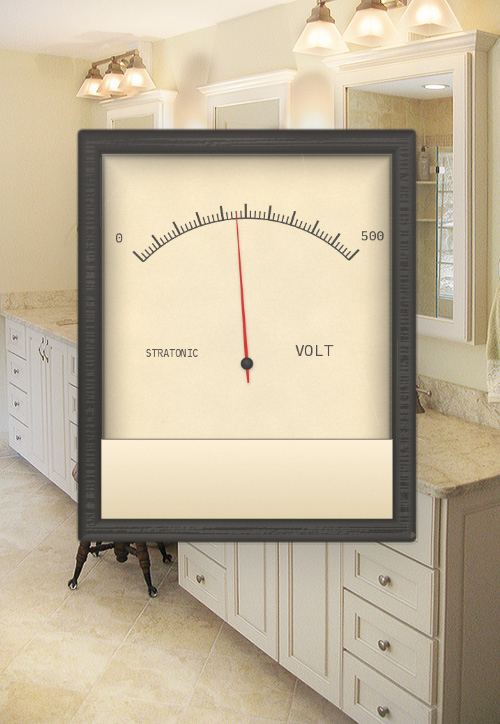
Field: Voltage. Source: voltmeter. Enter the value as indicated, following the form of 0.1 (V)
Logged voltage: 230 (V)
